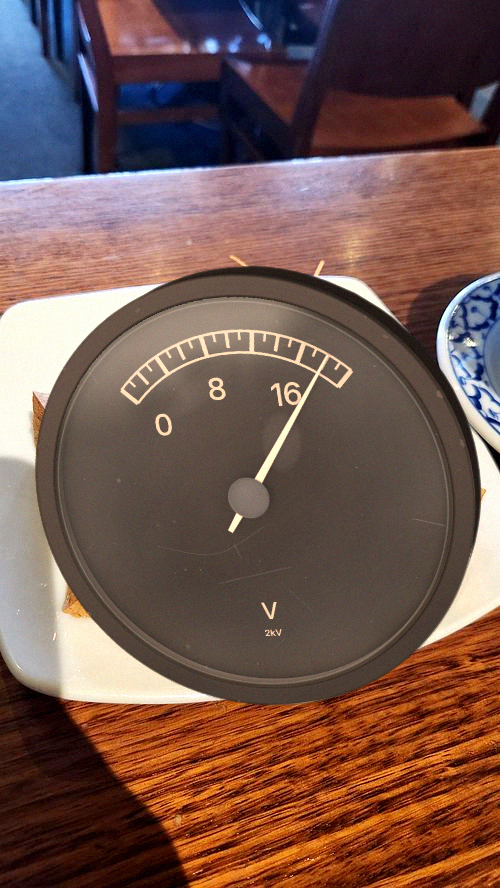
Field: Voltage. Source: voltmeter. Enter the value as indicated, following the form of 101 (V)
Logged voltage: 18 (V)
